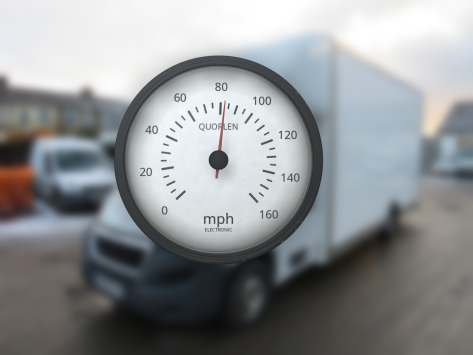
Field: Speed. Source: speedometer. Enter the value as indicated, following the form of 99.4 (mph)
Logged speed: 82.5 (mph)
